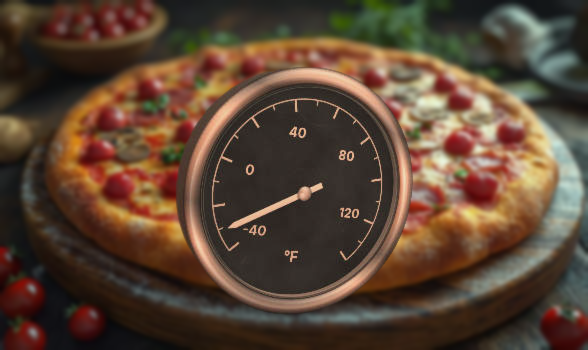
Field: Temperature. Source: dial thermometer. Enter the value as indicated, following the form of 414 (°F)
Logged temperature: -30 (°F)
